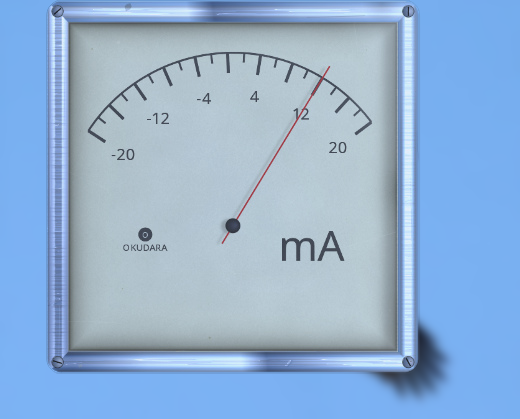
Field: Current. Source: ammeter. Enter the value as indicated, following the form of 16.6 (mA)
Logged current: 12 (mA)
